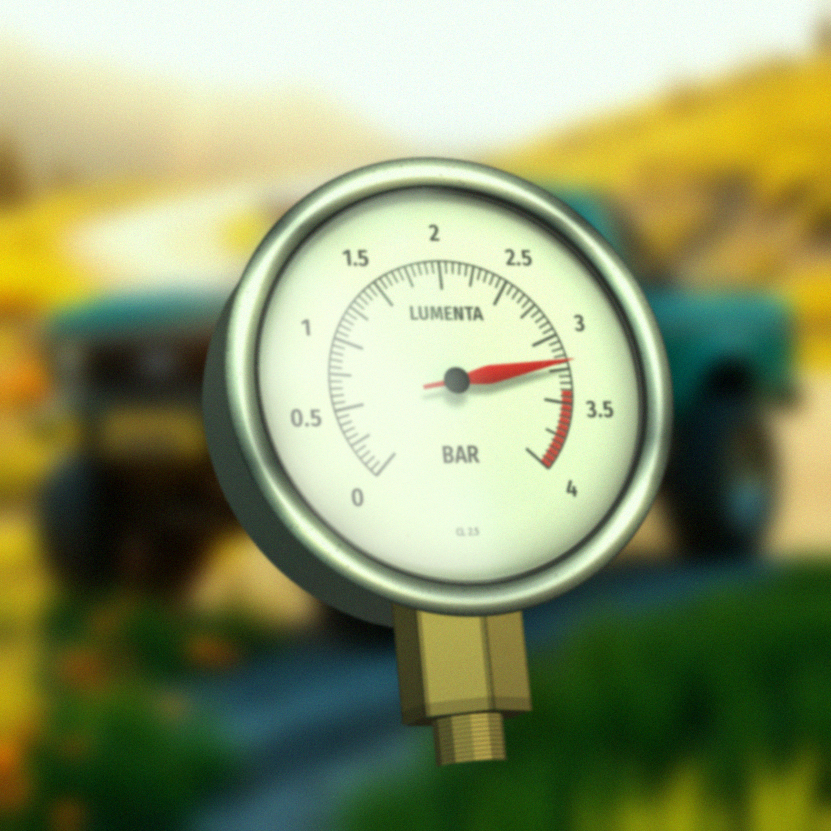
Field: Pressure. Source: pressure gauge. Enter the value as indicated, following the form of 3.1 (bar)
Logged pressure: 3.2 (bar)
